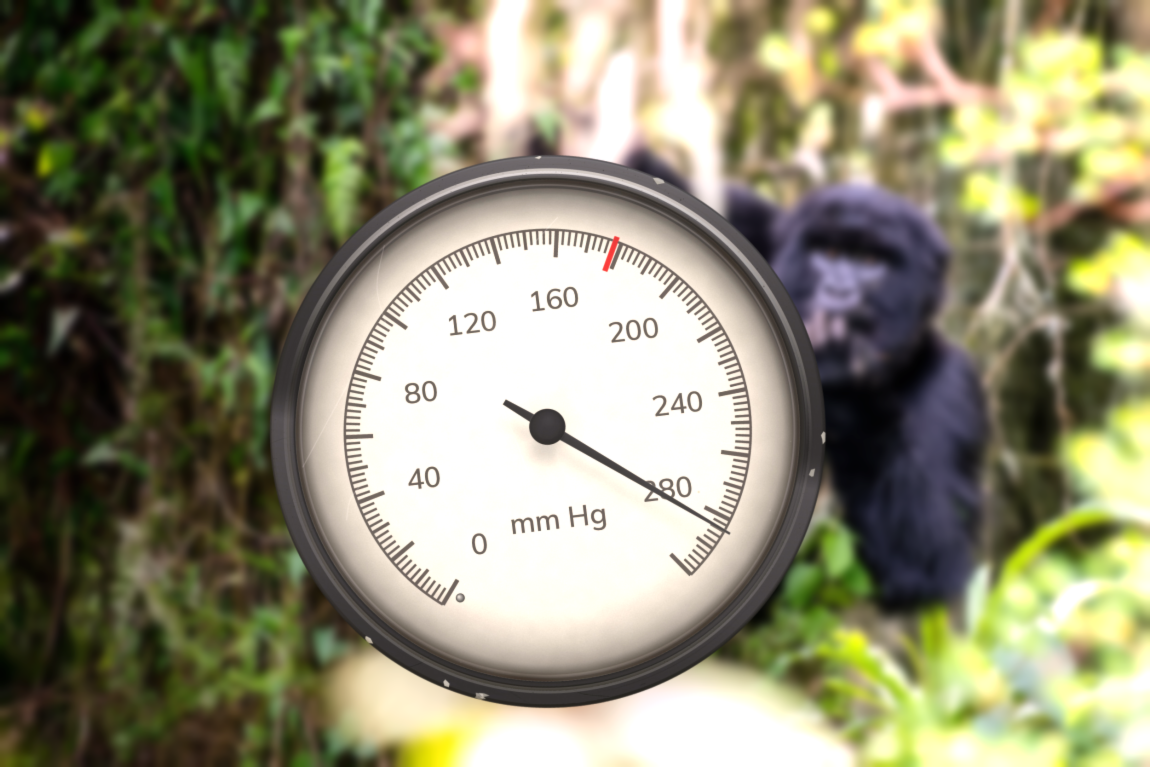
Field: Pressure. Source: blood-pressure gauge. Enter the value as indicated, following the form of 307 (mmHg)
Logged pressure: 284 (mmHg)
